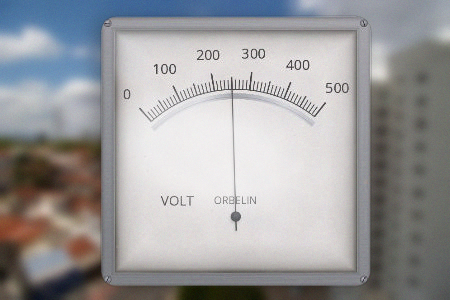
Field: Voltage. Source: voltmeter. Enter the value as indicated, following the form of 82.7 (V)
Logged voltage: 250 (V)
